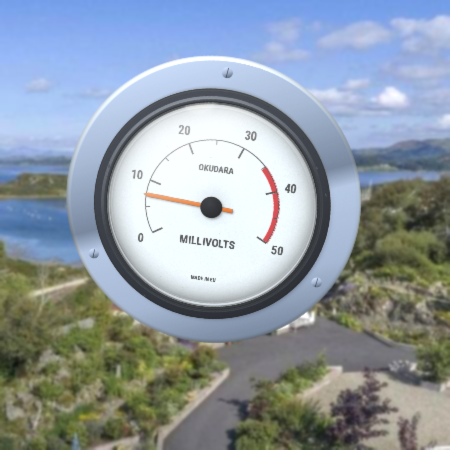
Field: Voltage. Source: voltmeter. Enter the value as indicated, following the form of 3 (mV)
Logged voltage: 7.5 (mV)
